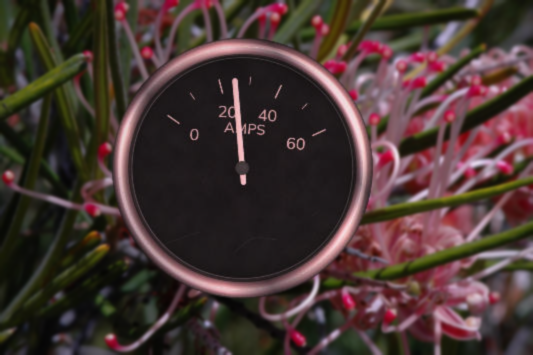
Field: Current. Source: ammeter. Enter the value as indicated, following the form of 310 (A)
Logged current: 25 (A)
